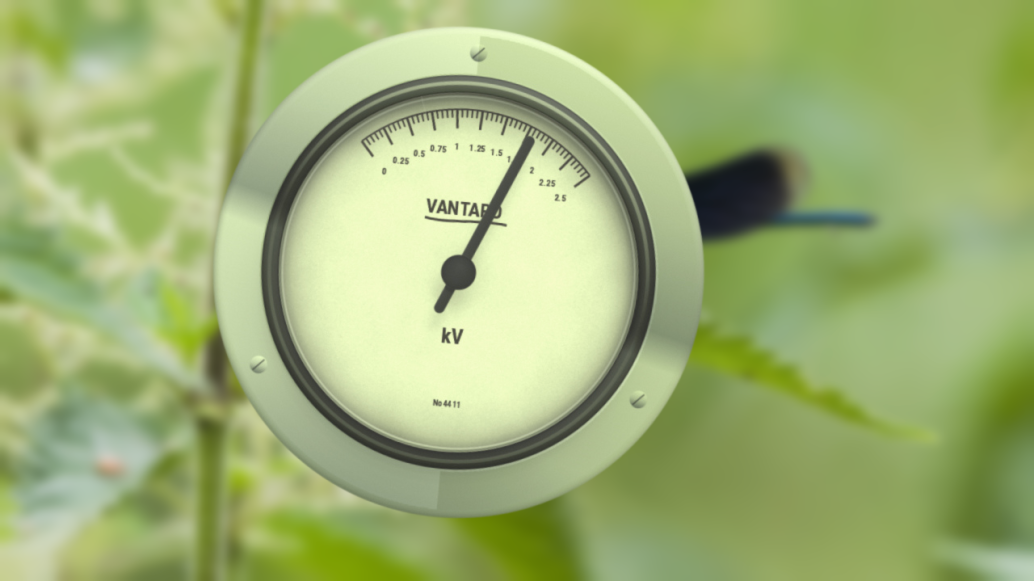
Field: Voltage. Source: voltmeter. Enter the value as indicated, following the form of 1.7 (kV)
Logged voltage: 1.8 (kV)
